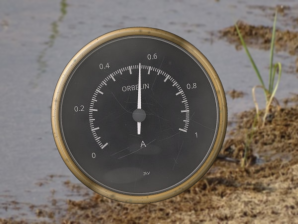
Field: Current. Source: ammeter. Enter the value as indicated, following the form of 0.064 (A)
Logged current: 0.55 (A)
